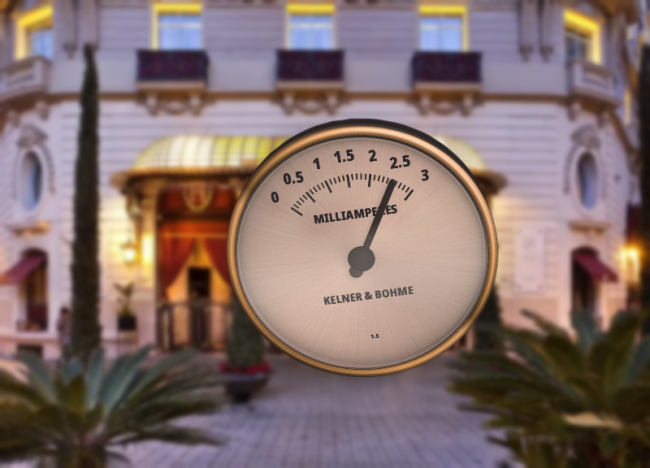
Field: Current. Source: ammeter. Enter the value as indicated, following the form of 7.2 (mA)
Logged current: 2.5 (mA)
